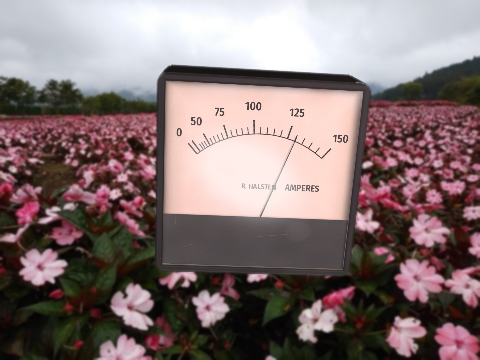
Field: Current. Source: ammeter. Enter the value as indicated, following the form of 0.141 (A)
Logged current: 130 (A)
